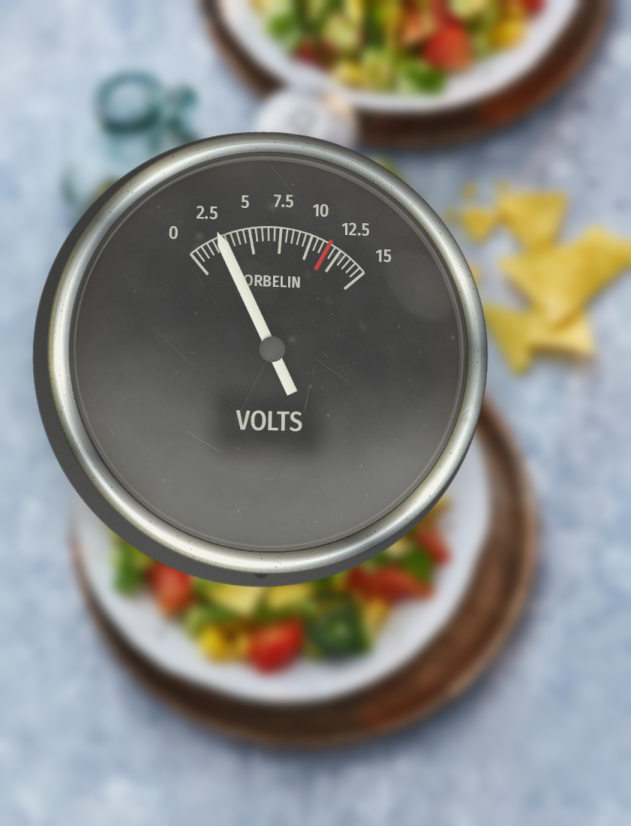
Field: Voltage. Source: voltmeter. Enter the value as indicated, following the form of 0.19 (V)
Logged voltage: 2.5 (V)
